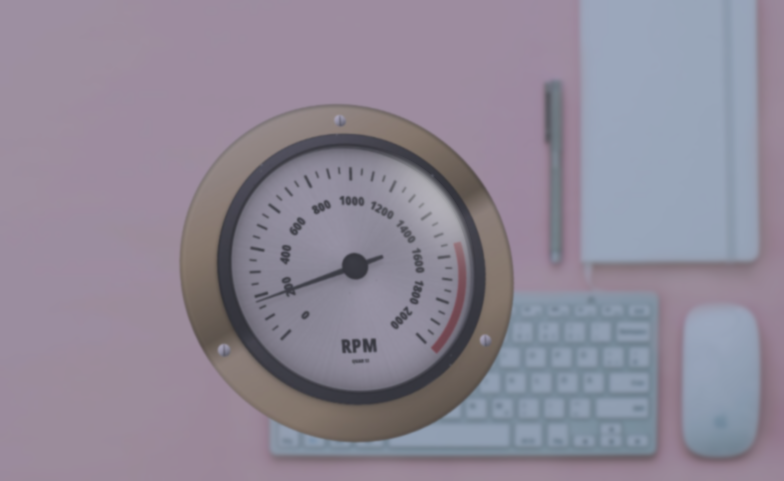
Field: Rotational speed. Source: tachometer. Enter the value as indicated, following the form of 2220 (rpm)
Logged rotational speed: 175 (rpm)
